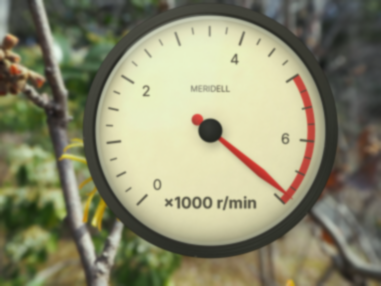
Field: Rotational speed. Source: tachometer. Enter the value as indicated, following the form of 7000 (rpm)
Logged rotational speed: 6875 (rpm)
